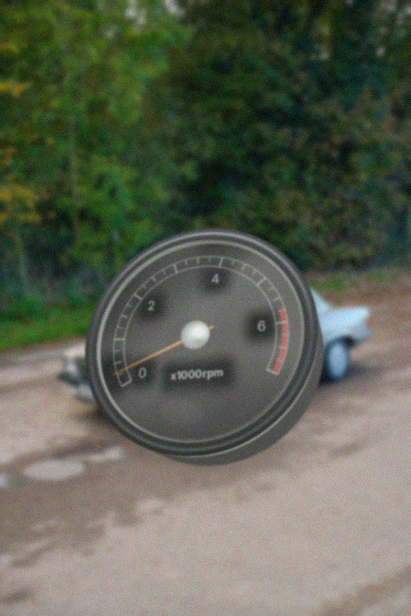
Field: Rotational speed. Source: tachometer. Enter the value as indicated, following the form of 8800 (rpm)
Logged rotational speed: 250 (rpm)
